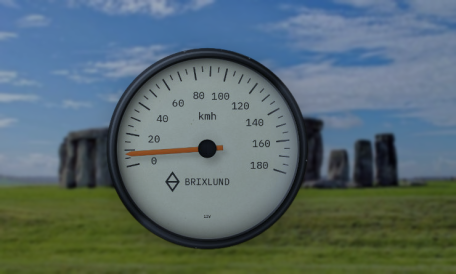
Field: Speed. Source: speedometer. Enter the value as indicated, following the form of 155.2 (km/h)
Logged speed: 7.5 (km/h)
